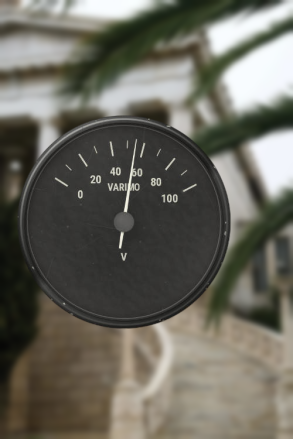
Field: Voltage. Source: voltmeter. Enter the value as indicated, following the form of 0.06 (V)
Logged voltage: 55 (V)
